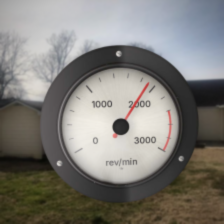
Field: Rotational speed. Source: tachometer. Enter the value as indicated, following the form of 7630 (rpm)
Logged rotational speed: 1900 (rpm)
